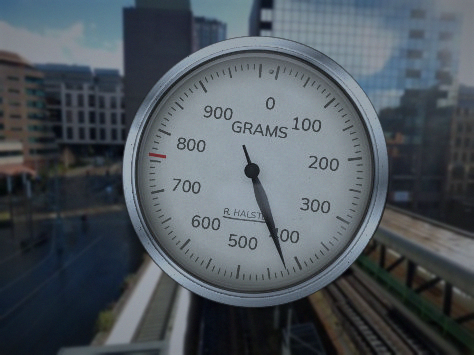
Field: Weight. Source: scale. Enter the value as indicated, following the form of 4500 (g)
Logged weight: 420 (g)
